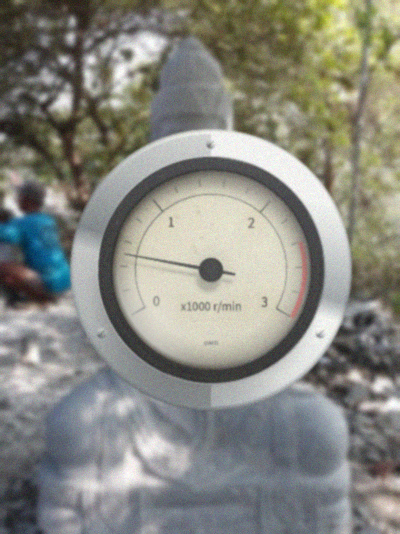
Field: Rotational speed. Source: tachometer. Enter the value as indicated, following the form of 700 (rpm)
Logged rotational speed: 500 (rpm)
